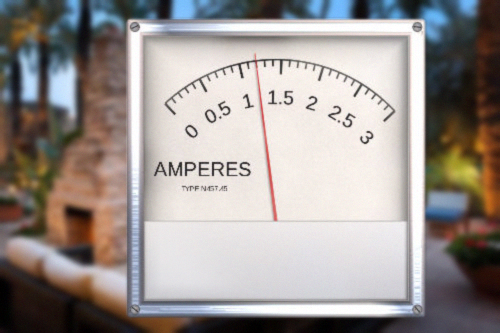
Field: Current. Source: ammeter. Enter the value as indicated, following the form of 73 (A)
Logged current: 1.2 (A)
